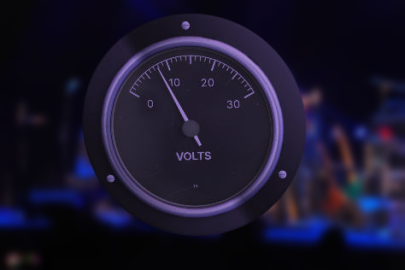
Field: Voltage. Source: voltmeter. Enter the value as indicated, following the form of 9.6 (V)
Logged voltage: 8 (V)
